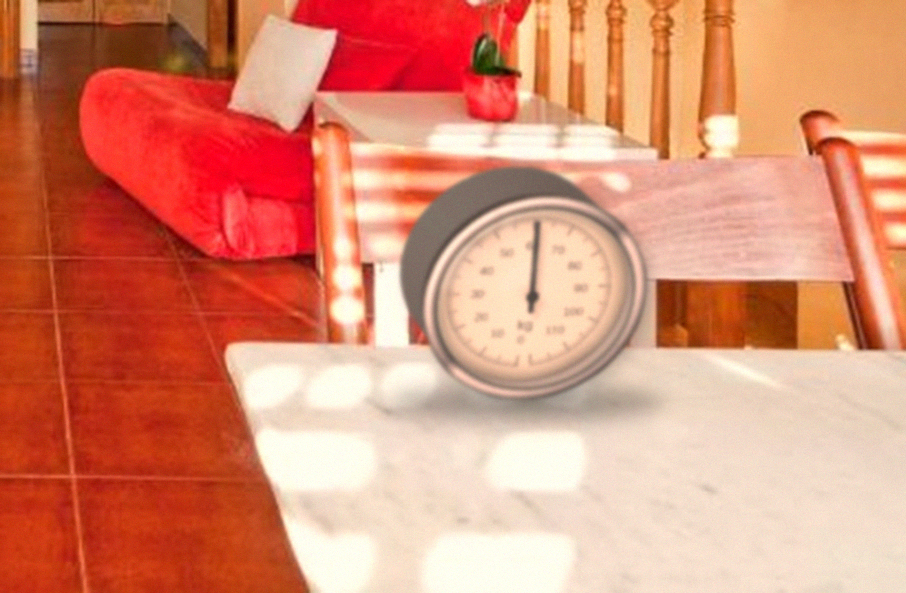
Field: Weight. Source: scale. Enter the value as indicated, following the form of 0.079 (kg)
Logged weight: 60 (kg)
